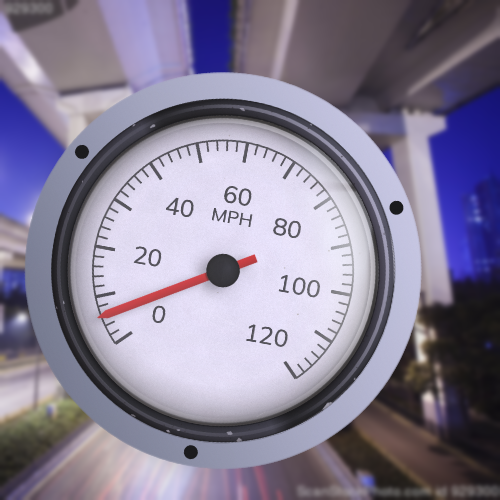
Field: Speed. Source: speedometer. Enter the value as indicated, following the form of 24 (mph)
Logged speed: 6 (mph)
